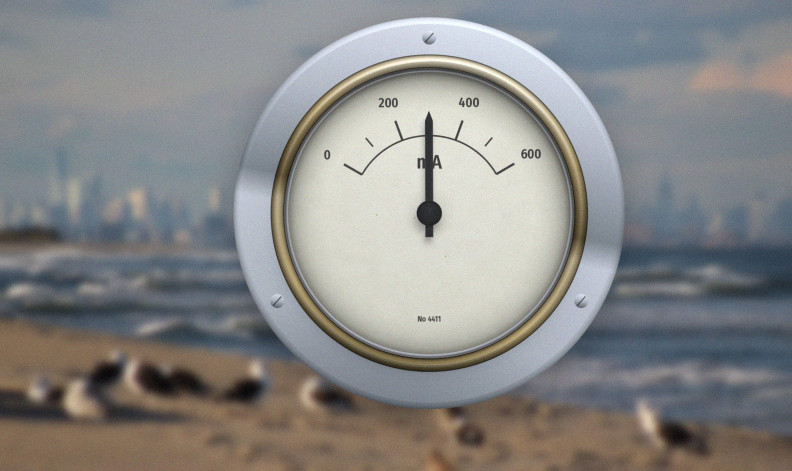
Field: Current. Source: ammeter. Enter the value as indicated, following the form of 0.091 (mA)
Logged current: 300 (mA)
